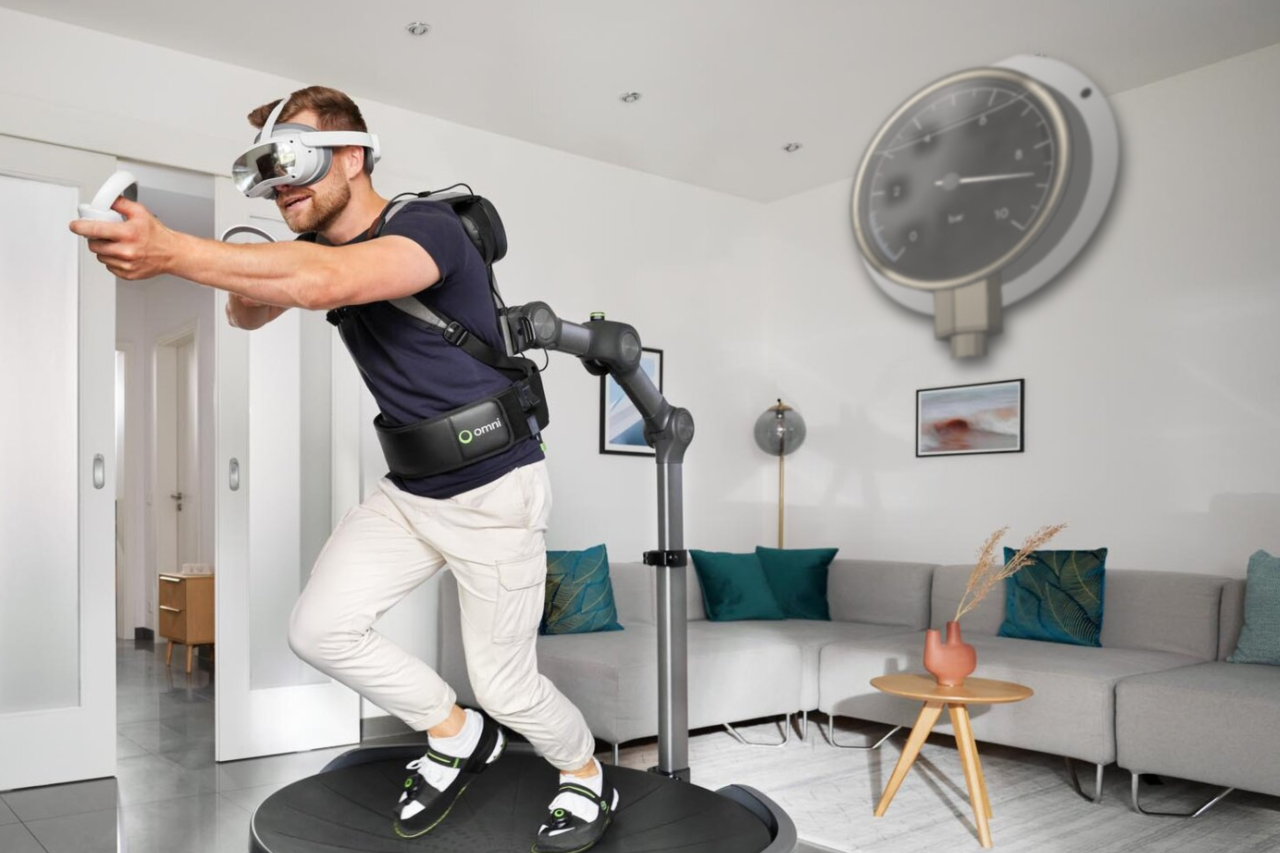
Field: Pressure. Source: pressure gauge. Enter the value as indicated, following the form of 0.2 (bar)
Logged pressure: 8.75 (bar)
